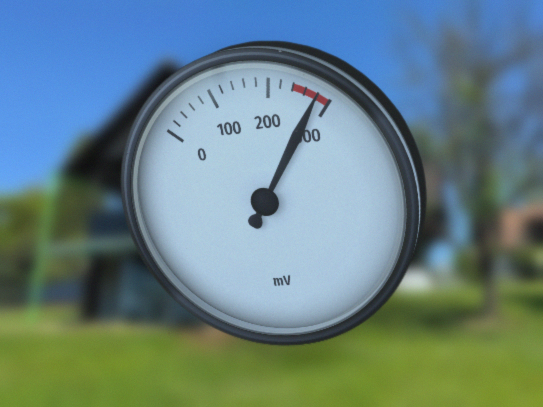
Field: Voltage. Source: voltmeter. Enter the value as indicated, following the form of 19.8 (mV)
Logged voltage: 280 (mV)
